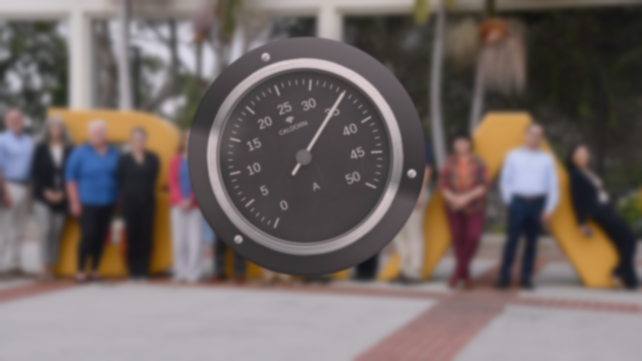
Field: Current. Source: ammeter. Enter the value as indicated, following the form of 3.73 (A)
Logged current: 35 (A)
